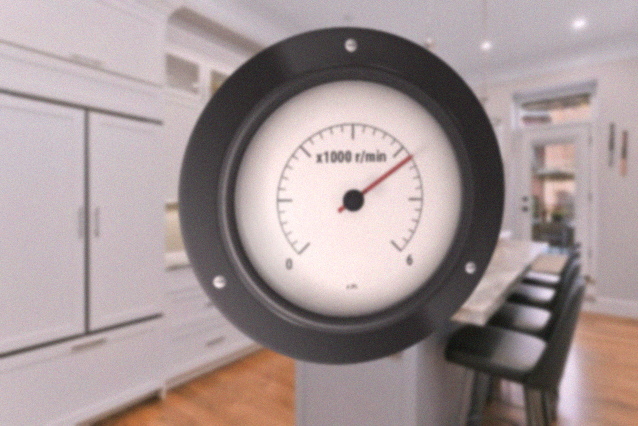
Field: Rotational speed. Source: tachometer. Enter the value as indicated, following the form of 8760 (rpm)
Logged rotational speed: 4200 (rpm)
